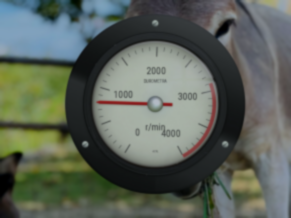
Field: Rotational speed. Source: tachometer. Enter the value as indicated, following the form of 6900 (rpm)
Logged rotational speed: 800 (rpm)
